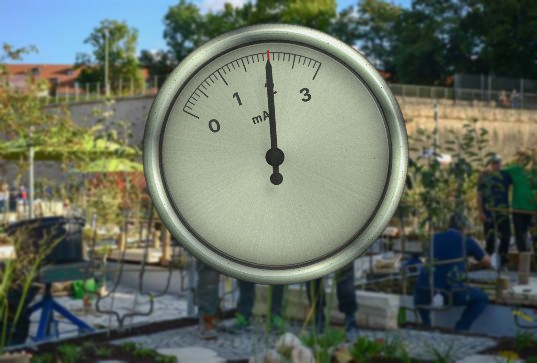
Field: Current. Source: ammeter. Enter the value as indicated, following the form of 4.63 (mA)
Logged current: 2 (mA)
